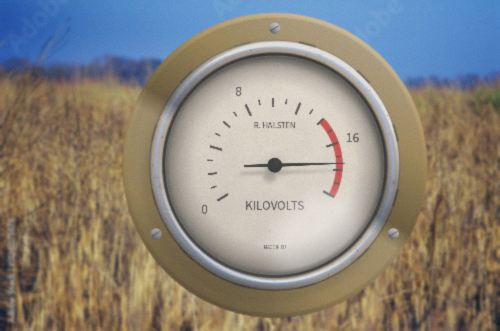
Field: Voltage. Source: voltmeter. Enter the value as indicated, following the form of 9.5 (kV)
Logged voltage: 17.5 (kV)
